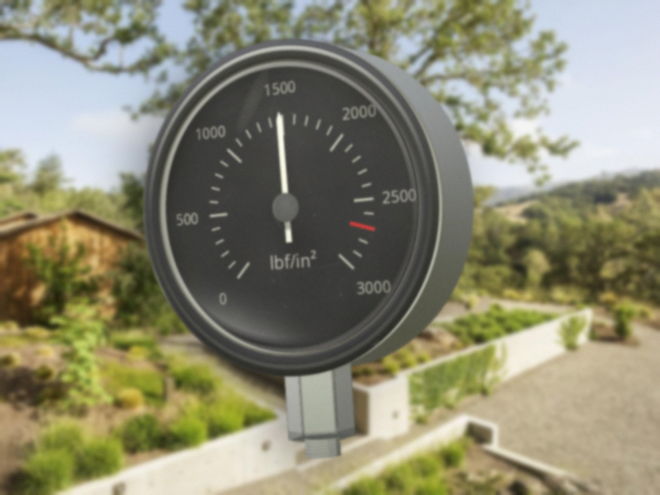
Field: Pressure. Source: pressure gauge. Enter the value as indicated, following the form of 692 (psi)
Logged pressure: 1500 (psi)
